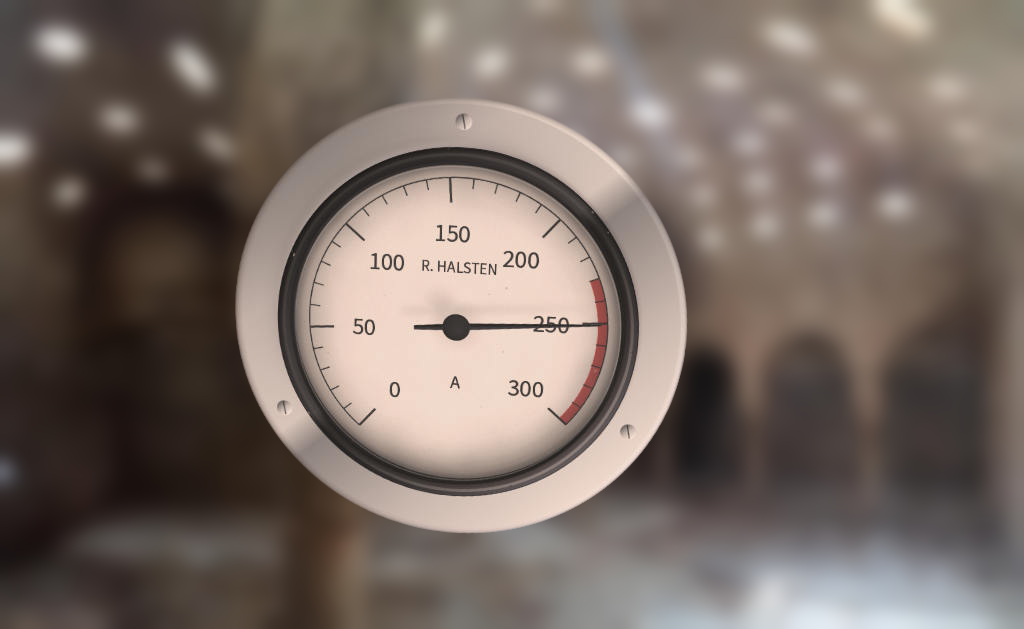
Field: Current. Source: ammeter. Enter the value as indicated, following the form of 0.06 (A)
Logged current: 250 (A)
